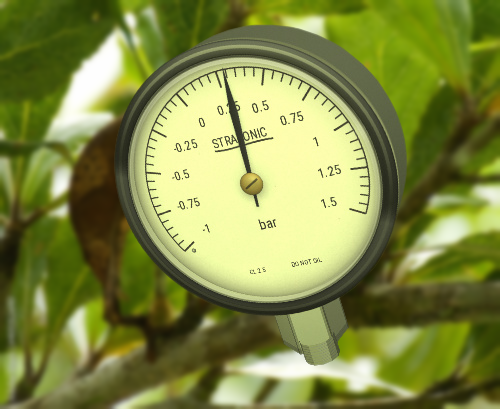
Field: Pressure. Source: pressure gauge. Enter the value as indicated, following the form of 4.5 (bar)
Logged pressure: 0.3 (bar)
